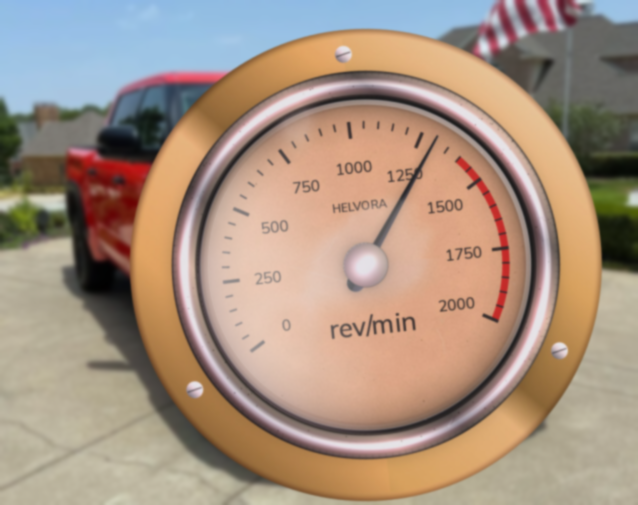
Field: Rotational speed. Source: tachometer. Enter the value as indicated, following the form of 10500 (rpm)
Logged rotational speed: 1300 (rpm)
